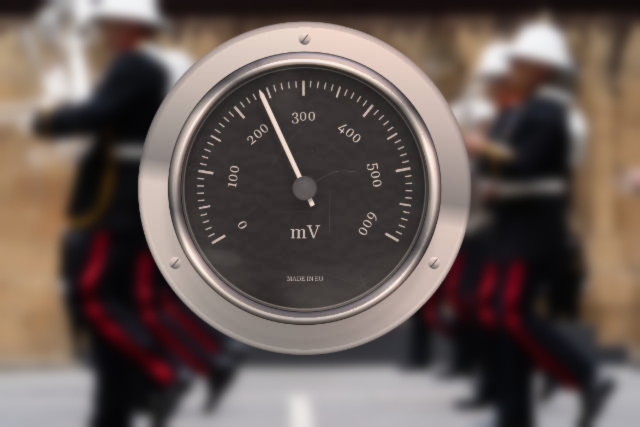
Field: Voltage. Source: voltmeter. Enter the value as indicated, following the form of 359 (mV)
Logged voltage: 240 (mV)
